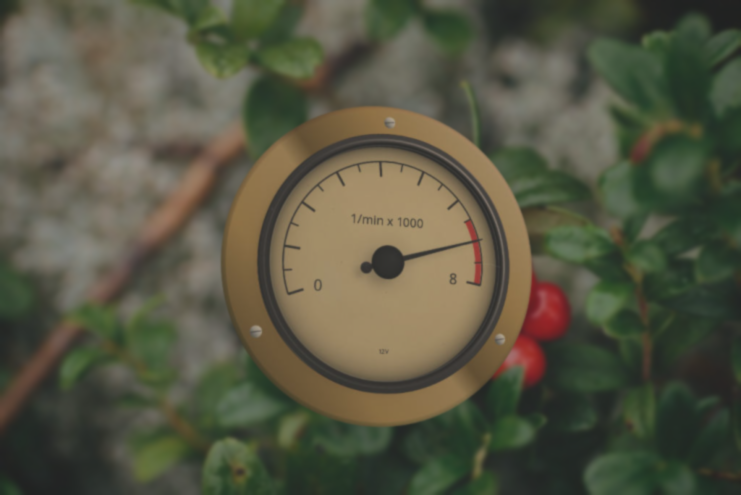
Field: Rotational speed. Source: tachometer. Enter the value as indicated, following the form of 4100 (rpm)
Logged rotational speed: 7000 (rpm)
